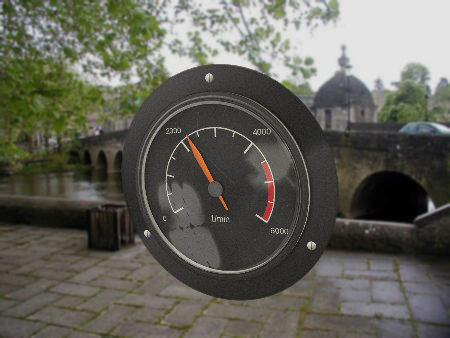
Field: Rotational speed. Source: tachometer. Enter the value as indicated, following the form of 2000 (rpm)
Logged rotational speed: 2250 (rpm)
